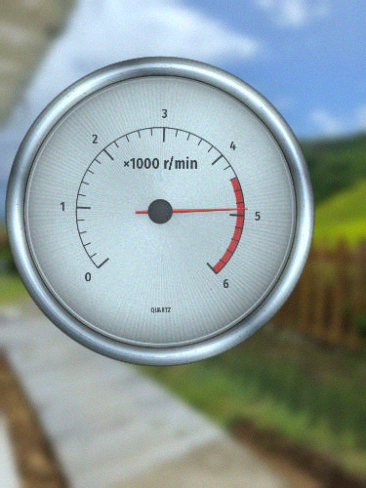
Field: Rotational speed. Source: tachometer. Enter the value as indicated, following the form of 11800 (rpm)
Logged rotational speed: 4900 (rpm)
